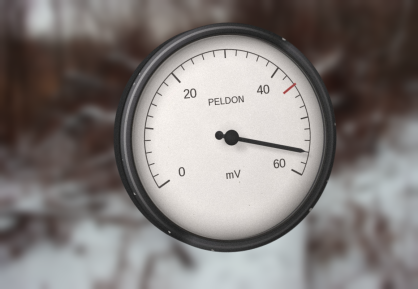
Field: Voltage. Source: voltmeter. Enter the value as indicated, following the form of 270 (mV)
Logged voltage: 56 (mV)
